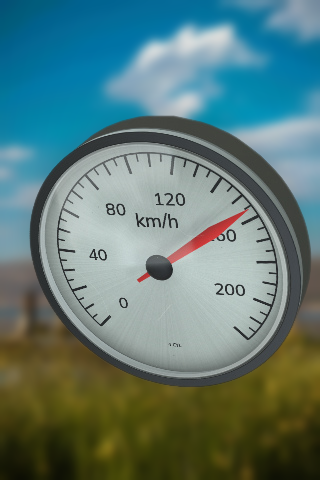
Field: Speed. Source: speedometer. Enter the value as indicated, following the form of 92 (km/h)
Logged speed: 155 (km/h)
